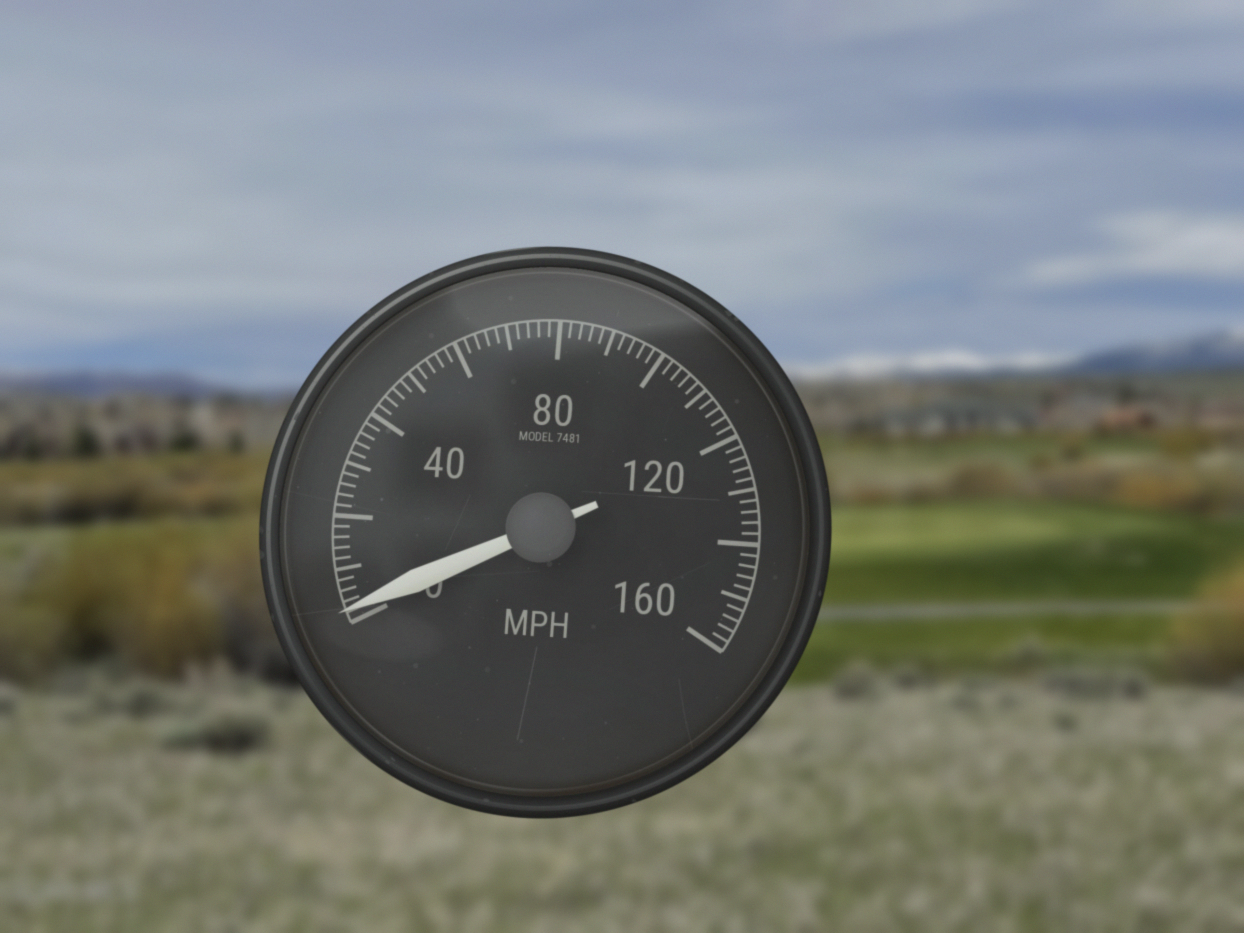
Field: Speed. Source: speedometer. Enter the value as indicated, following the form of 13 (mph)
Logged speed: 2 (mph)
